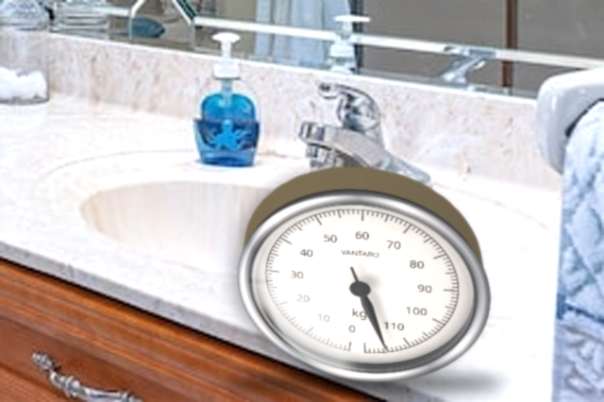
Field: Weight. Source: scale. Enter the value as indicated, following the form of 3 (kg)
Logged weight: 115 (kg)
